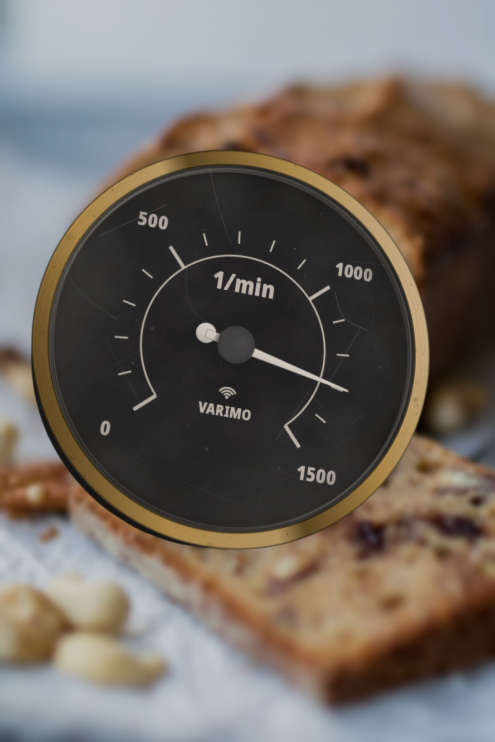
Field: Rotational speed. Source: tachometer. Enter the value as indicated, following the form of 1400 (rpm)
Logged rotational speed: 1300 (rpm)
